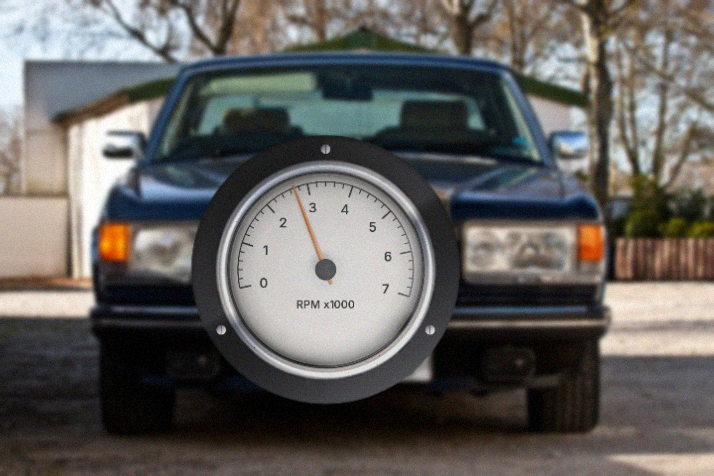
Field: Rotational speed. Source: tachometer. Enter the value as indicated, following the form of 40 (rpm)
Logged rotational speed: 2700 (rpm)
